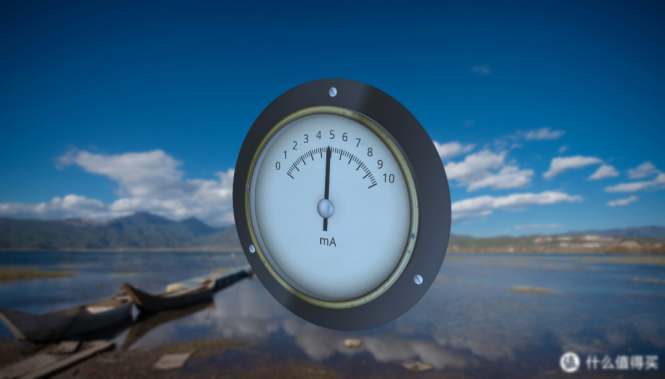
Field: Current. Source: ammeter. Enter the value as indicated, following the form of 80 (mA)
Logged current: 5 (mA)
